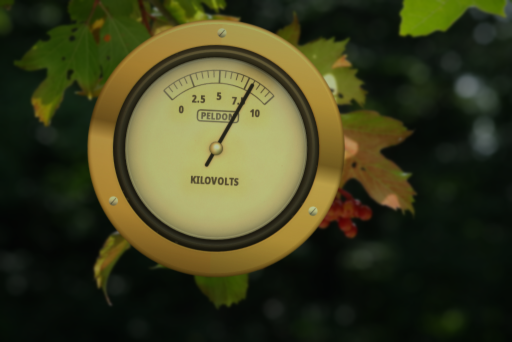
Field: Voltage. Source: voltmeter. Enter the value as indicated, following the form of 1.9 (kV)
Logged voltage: 8 (kV)
